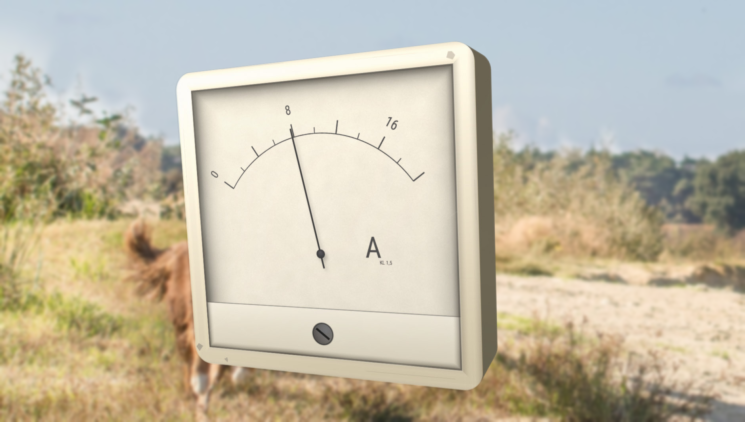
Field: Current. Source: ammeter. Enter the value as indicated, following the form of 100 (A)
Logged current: 8 (A)
